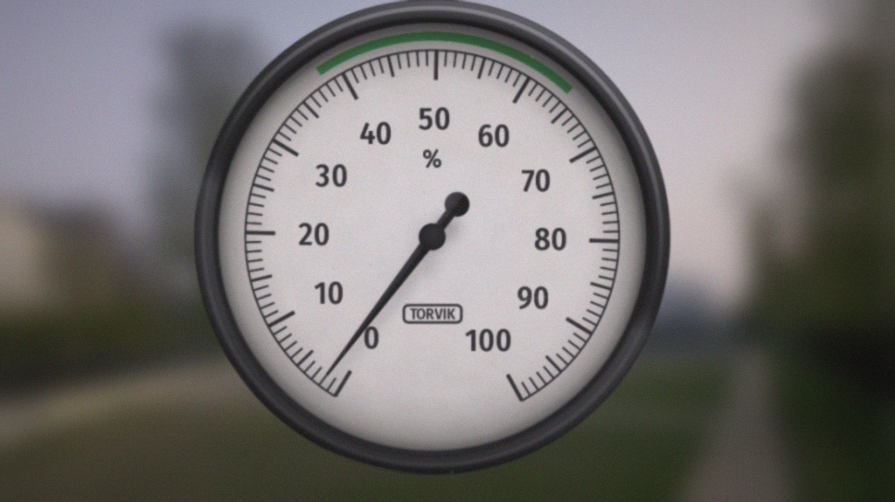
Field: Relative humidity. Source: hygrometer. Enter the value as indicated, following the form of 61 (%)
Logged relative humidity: 2 (%)
